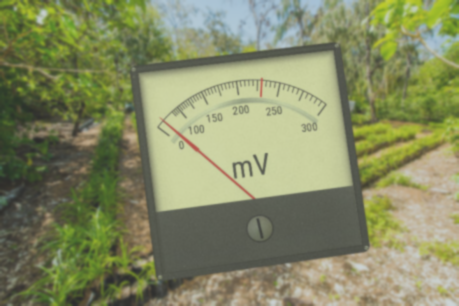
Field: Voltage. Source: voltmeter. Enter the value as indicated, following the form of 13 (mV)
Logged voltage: 50 (mV)
